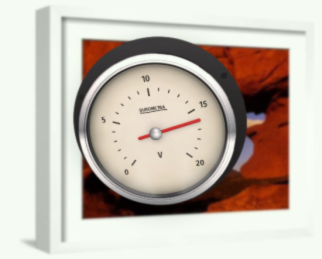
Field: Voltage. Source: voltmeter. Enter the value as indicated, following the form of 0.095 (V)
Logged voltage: 16 (V)
